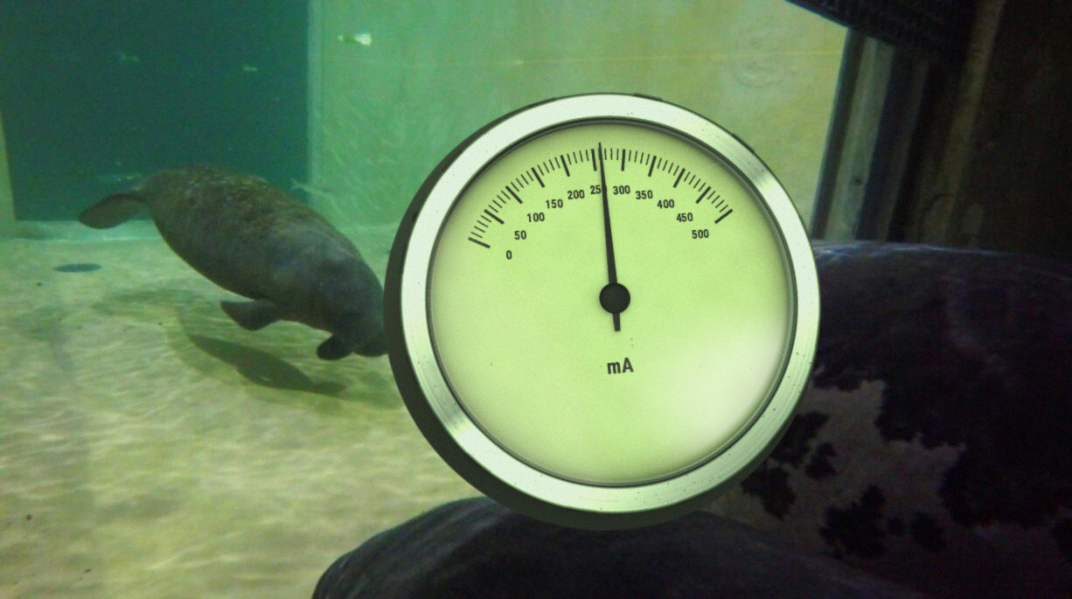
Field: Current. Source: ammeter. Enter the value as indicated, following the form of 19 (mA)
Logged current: 260 (mA)
